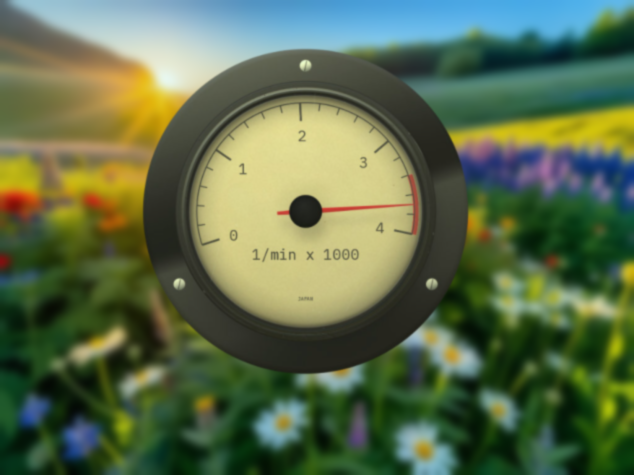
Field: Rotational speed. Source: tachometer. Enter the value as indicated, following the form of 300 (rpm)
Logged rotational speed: 3700 (rpm)
